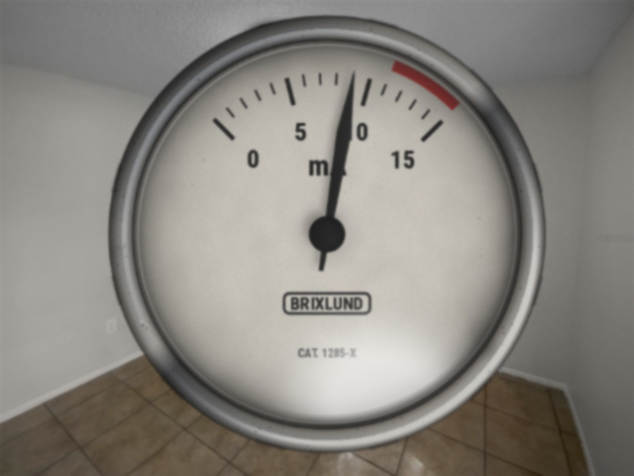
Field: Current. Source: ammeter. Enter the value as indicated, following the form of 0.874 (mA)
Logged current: 9 (mA)
